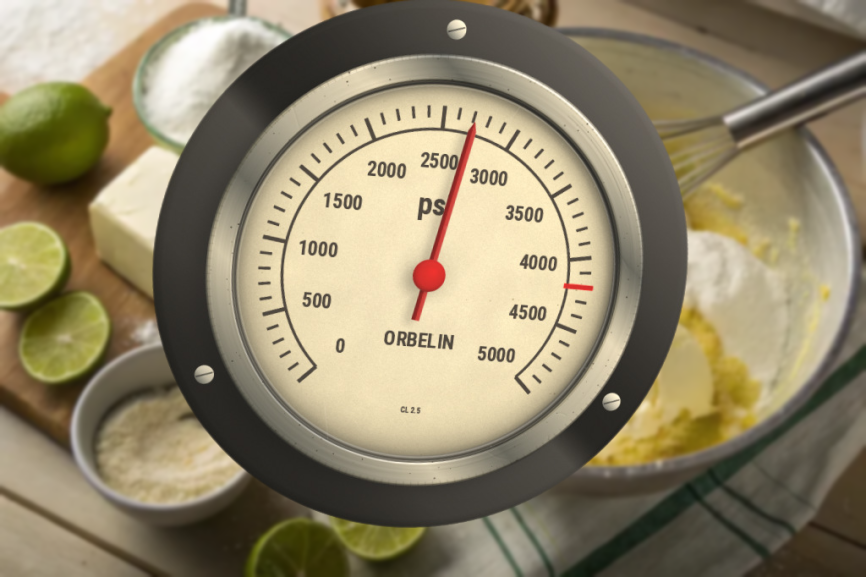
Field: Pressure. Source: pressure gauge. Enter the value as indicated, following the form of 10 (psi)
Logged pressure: 2700 (psi)
